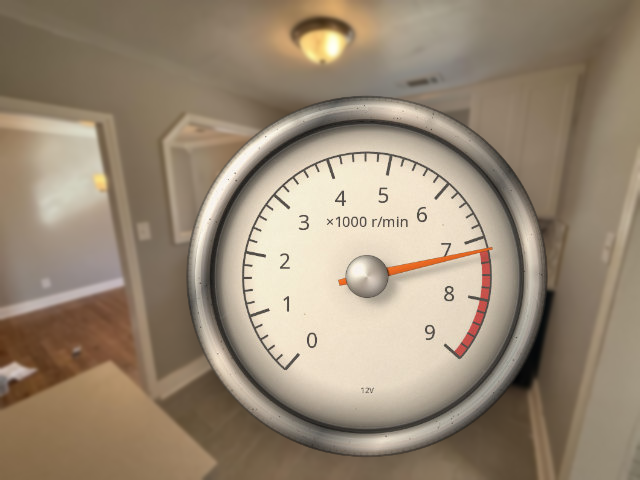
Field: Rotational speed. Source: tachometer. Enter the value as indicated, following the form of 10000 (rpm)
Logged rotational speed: 7200 (rpm)
